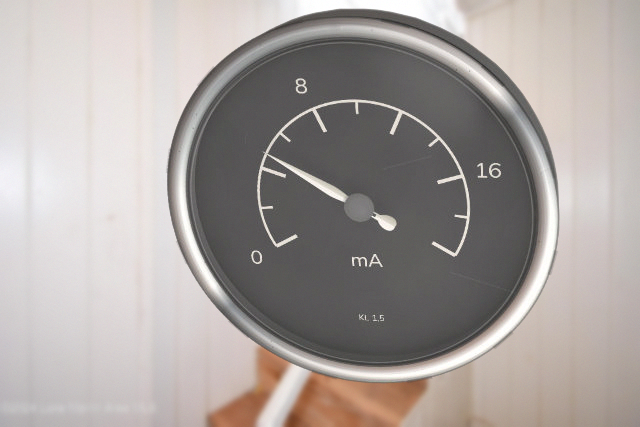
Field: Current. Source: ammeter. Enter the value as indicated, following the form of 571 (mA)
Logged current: 5 (mA)
